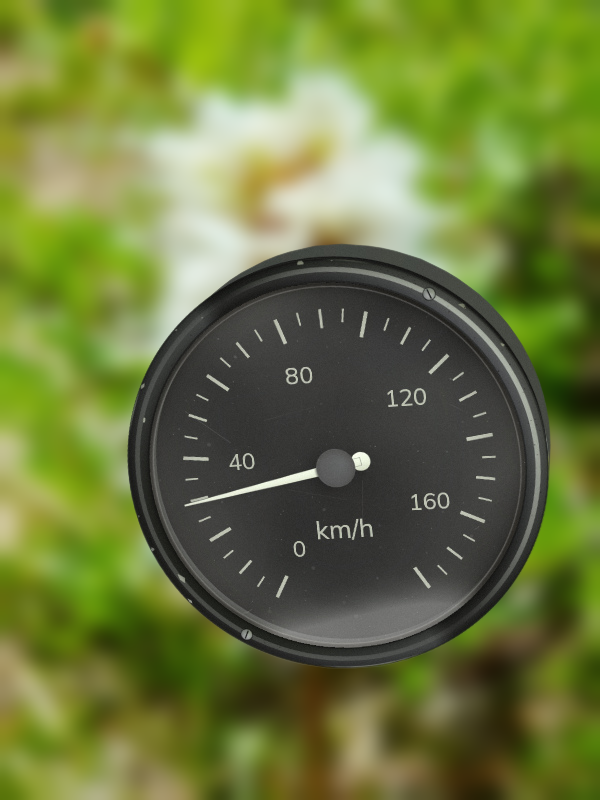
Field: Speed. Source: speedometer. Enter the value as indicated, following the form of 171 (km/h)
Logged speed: 30 (km/h)
